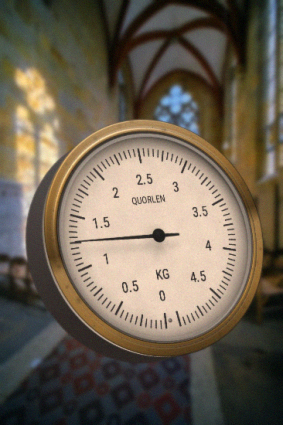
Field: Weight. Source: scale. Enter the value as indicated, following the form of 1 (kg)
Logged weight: 1.25 (kg)
